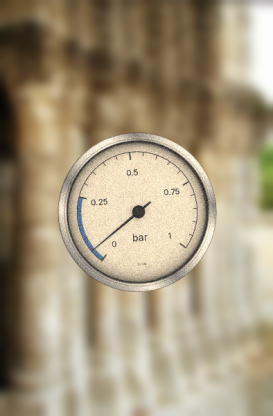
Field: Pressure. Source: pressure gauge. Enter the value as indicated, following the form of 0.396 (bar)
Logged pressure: 0.05 (bar)
